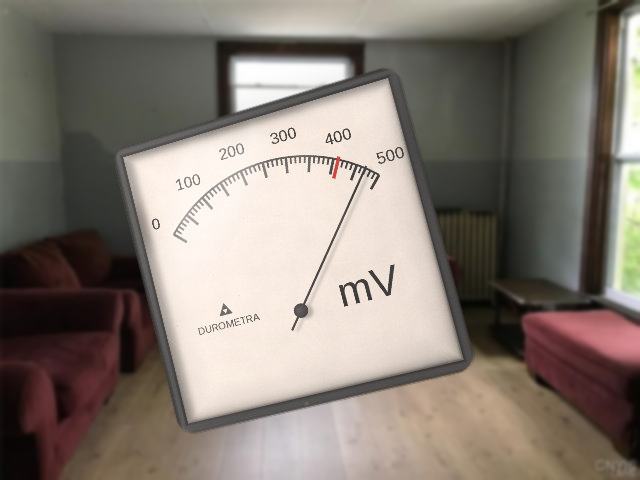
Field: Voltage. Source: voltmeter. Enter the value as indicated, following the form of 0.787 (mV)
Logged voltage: 470 (mV)
